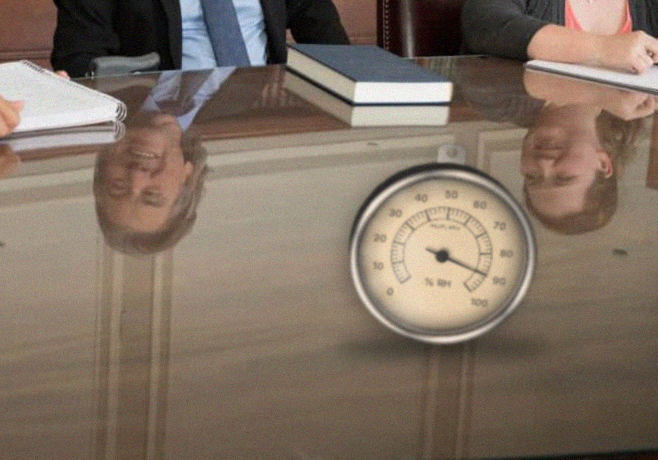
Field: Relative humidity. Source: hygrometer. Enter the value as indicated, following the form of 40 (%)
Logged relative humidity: 90 (%)
